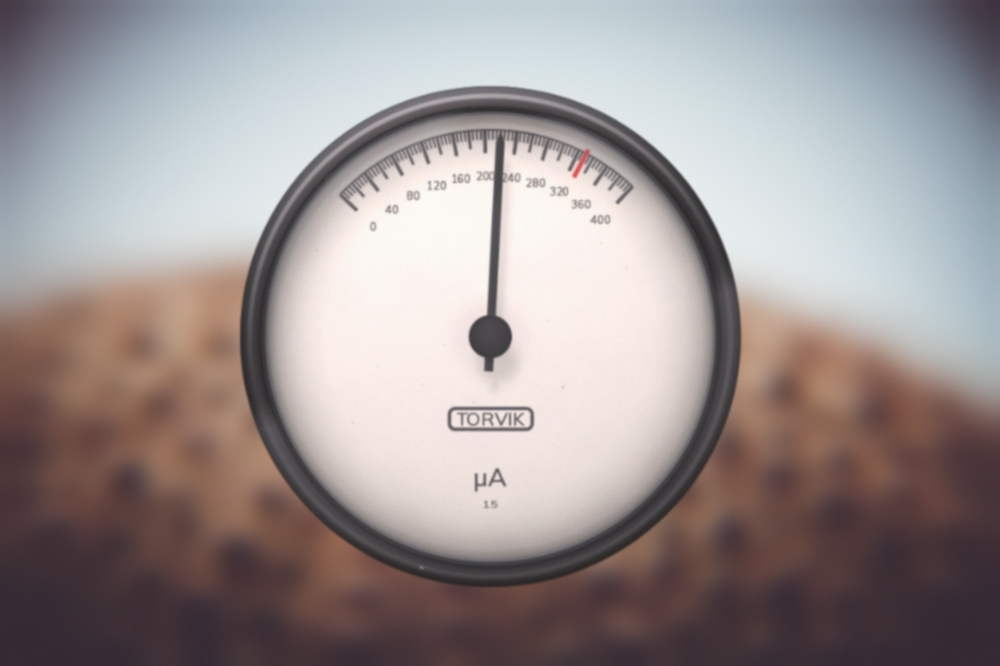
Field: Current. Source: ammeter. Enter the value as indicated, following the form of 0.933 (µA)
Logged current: 220 (µA)
